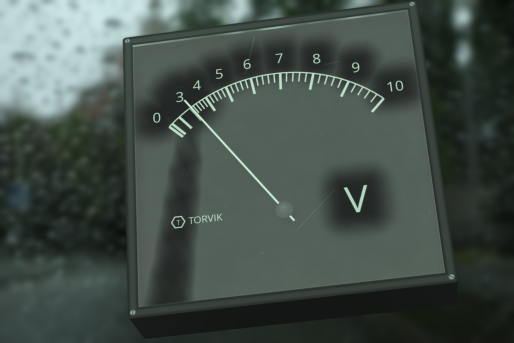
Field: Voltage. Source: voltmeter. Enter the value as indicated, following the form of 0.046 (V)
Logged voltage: 3 (V)
